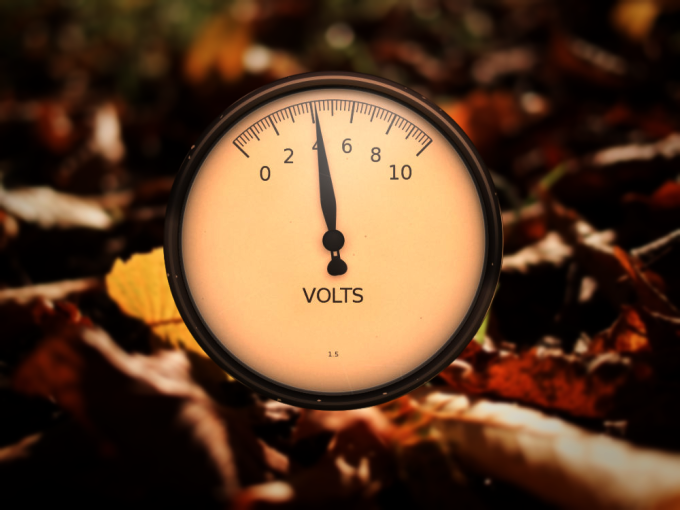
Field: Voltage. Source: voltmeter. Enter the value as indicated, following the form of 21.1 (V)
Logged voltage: 4.2 (V)
